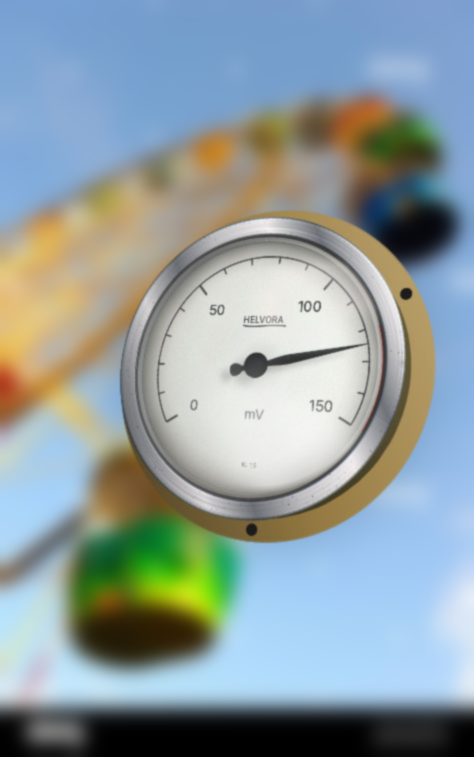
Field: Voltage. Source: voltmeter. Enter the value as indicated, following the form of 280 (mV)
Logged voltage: 125 (mV)
